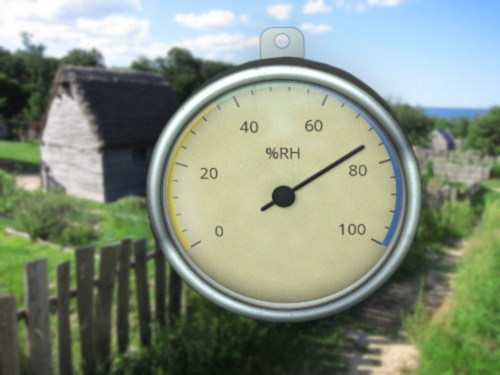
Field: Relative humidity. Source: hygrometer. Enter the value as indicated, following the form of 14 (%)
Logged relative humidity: 74 (%)
